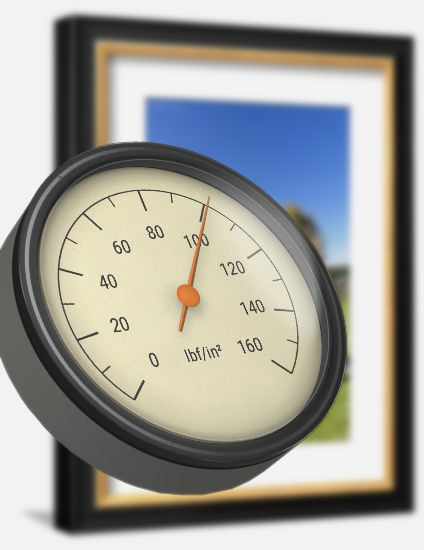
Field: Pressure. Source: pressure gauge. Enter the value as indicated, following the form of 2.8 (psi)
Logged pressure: 100 (psi)
